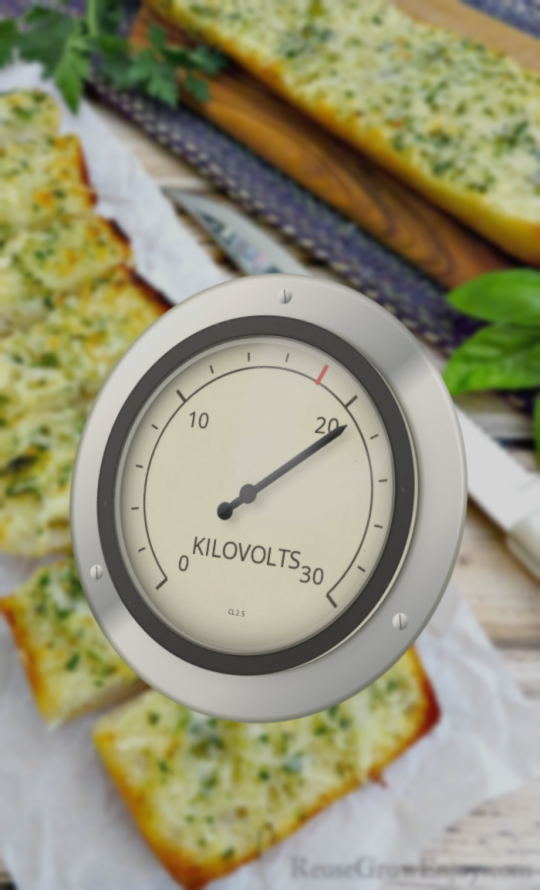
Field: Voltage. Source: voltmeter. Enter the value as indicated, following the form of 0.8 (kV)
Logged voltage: 21 (kV)
